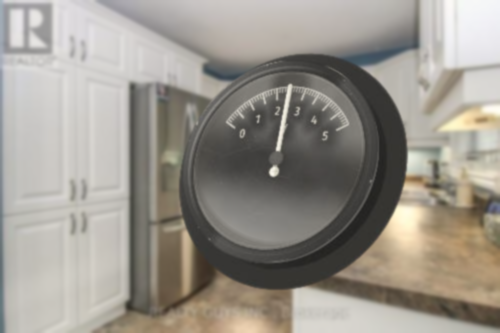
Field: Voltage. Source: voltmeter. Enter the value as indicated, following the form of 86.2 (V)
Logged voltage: 2.5 (V)
